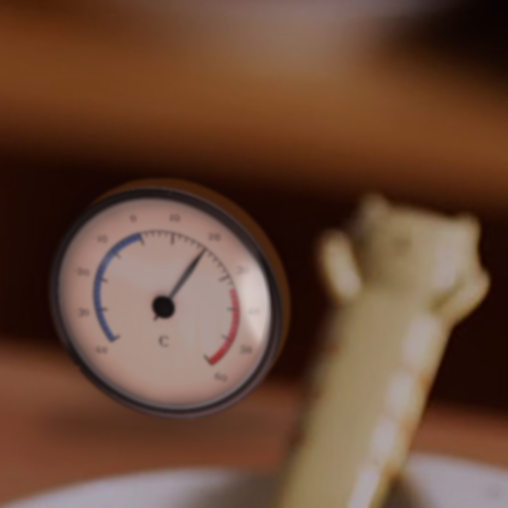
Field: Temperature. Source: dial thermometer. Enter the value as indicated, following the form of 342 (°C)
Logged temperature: 20 (°C)
